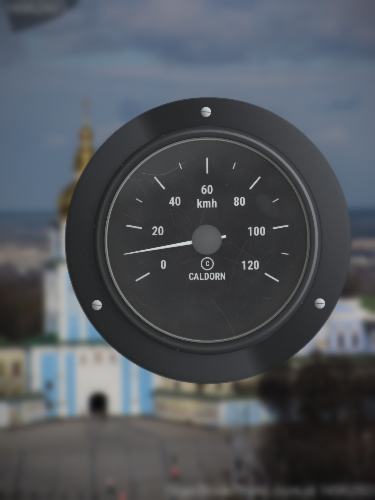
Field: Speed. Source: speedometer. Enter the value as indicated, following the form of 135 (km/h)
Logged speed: 10 (km/h)
